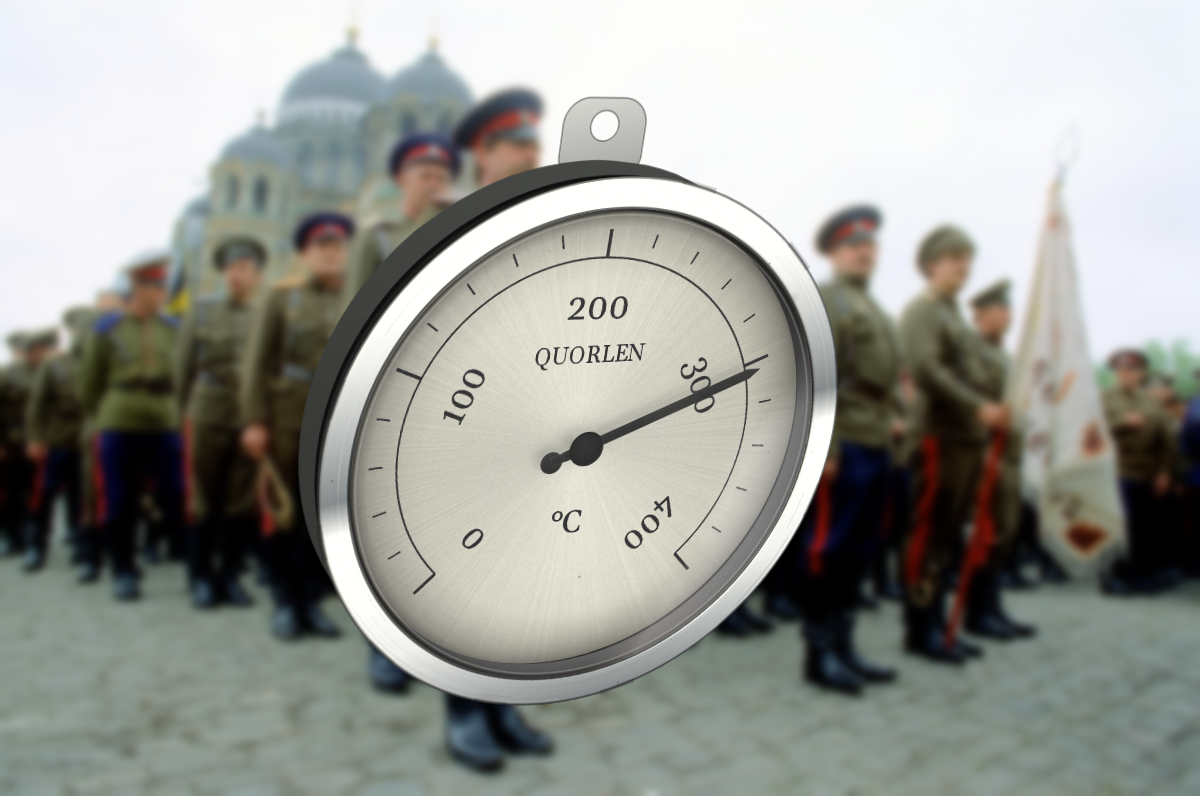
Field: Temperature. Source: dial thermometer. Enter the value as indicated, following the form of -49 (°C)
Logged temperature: 300 (°C)
